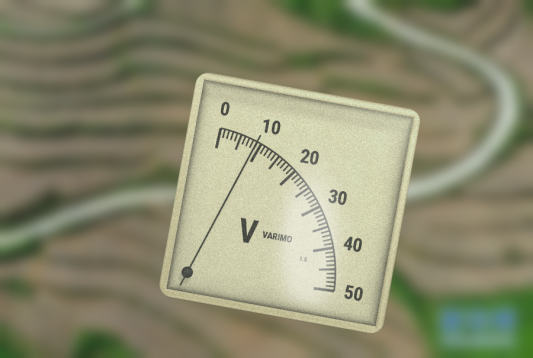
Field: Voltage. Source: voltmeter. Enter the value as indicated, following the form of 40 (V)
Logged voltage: 9 (V)
